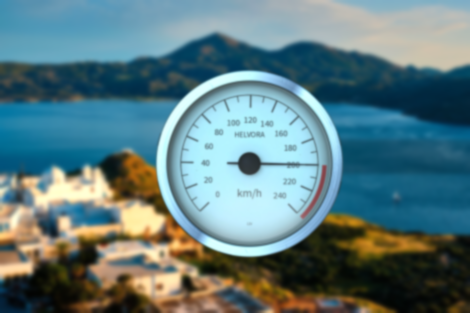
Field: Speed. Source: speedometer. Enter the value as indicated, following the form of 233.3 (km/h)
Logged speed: 200 (km/h)
